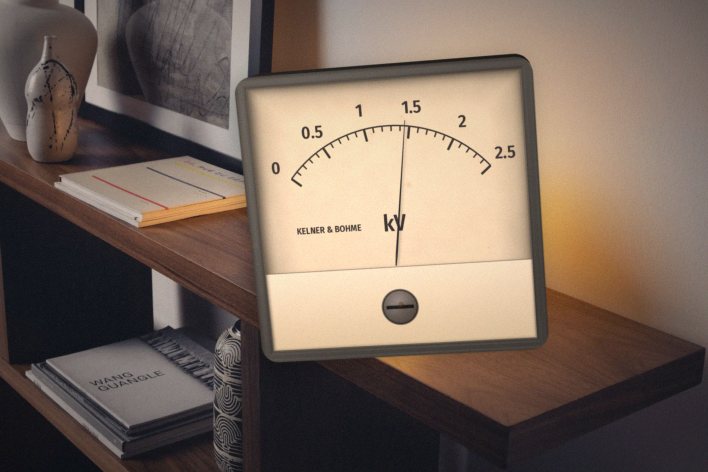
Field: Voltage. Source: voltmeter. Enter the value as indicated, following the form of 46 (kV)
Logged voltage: 1.45 (kV)
